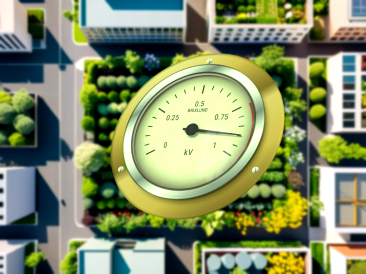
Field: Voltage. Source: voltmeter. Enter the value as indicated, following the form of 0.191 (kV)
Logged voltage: 0.9 (kV)
